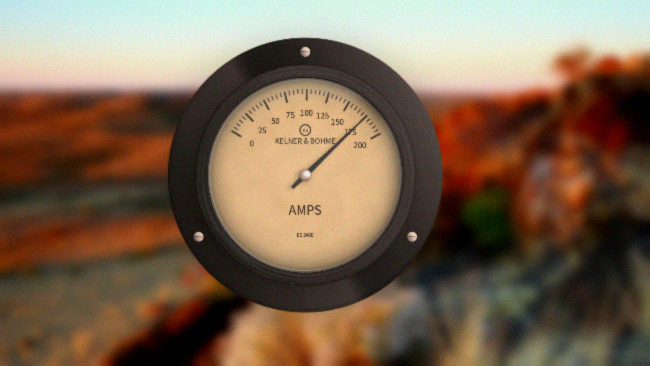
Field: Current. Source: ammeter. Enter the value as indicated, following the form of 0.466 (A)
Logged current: 175 (A)
